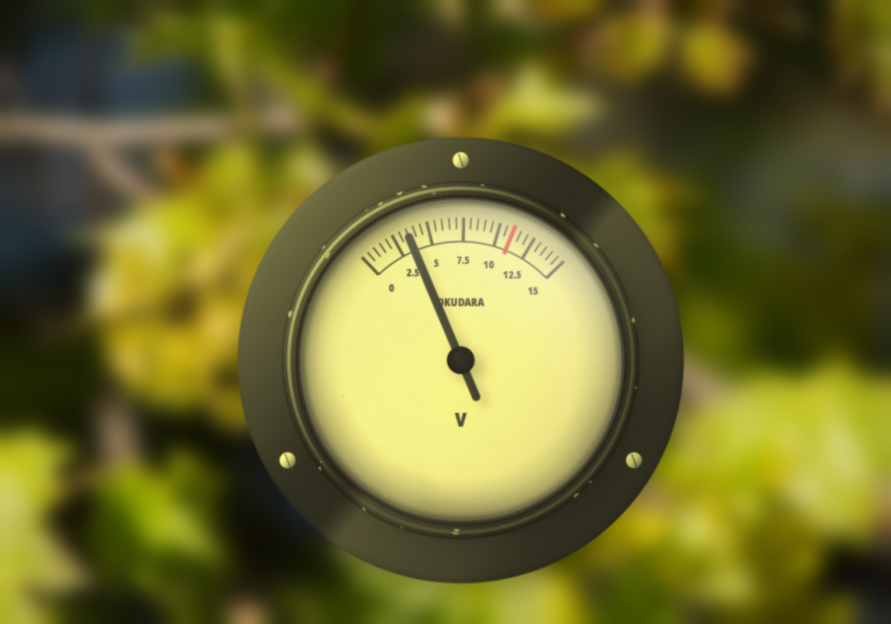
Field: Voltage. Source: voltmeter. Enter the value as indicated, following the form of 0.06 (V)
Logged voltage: 3.5 (V)
